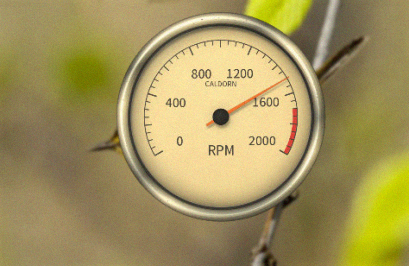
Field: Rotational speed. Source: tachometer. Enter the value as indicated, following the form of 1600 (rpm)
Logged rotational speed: 1500 (rpm)
